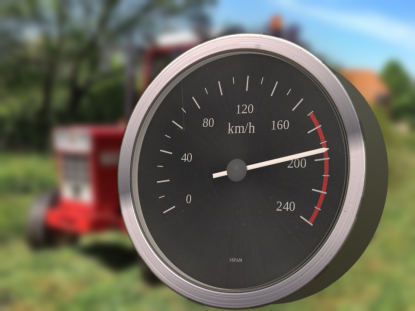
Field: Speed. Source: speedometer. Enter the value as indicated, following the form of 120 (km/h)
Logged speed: 195 (km/h)
